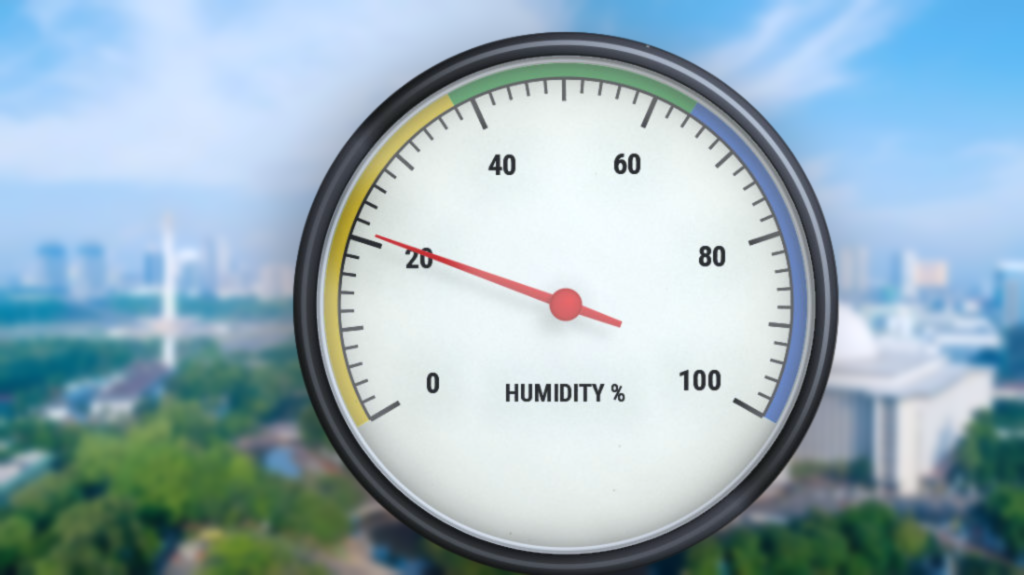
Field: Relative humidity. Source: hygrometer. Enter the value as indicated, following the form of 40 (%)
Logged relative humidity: 21 (%)
